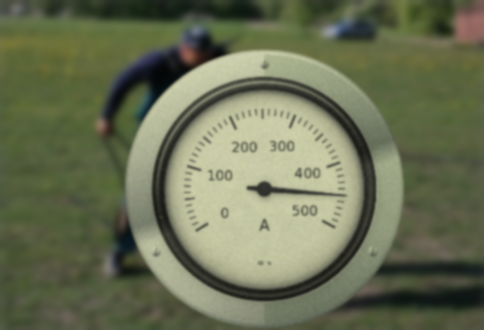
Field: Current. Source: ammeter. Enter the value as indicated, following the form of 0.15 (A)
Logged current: 450 (A)
